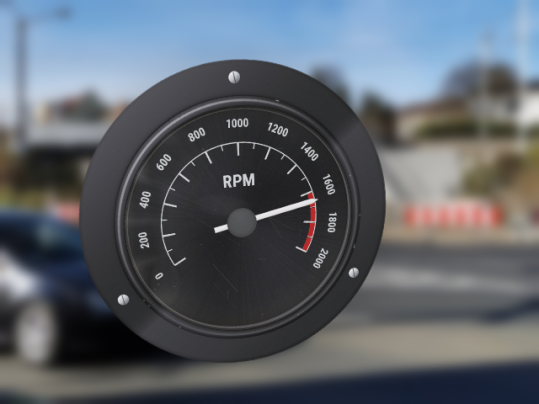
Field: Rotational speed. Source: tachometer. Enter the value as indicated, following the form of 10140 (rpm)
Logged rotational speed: 1650 (rpm)
